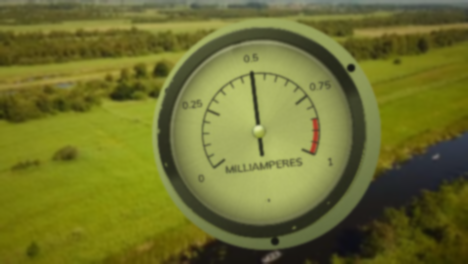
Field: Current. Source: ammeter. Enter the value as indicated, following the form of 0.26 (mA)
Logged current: 0.5 (mA)
